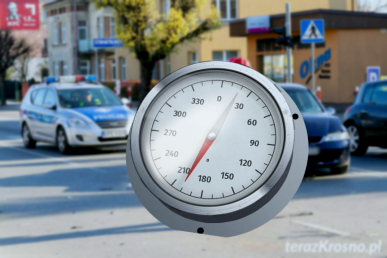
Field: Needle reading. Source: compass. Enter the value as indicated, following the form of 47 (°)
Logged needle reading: 200 (°)
